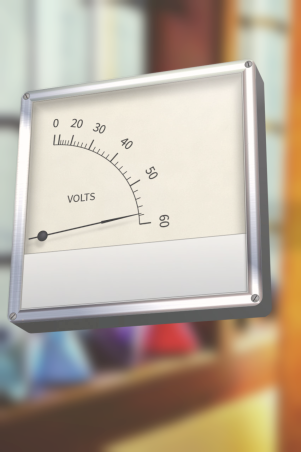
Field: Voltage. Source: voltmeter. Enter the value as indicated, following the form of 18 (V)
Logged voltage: 58 (V)
